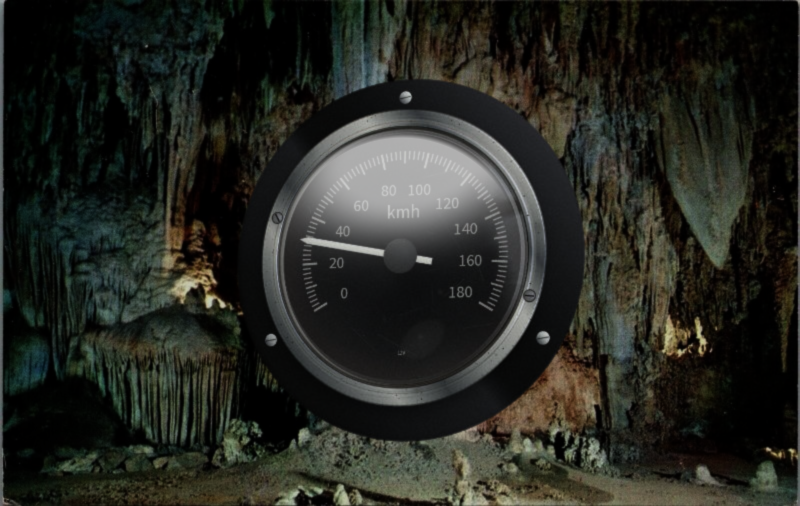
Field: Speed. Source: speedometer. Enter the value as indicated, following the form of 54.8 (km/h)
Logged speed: 30 (km/h)
